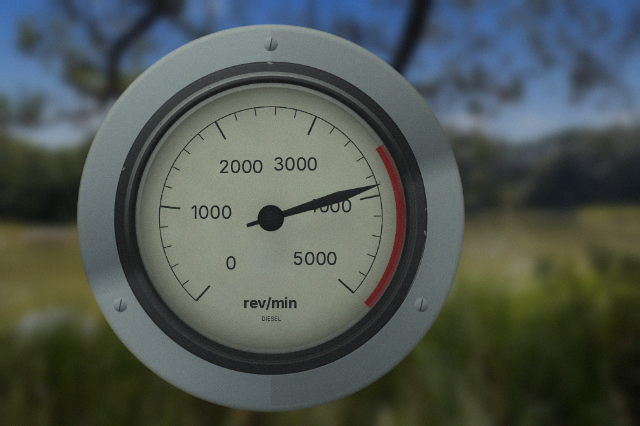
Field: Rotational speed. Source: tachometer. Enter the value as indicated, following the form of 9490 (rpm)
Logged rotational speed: 3900 (rpm)
